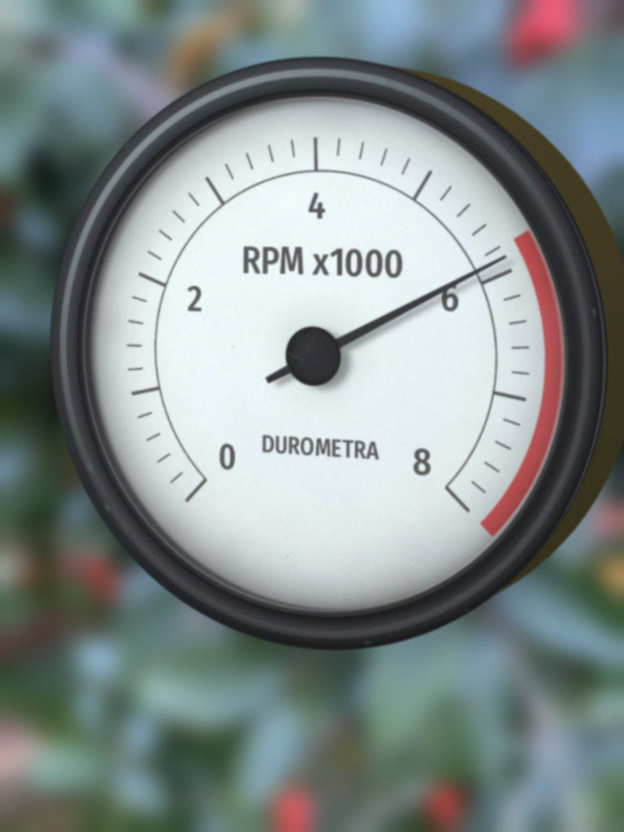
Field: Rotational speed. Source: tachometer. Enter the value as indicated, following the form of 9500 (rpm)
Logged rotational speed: 5900 (rpm)
